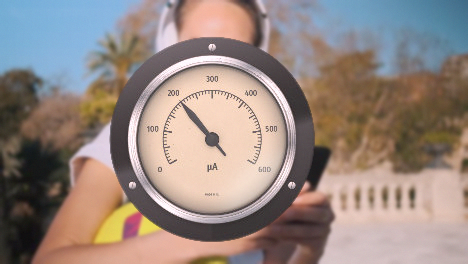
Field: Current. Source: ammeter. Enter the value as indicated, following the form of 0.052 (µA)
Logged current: 200 (µA)
